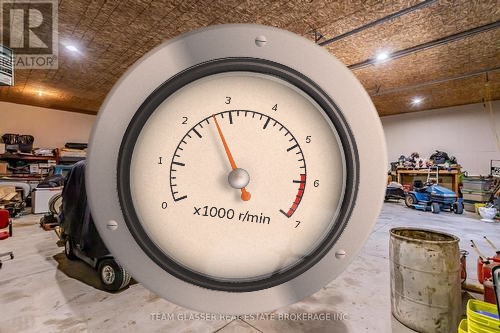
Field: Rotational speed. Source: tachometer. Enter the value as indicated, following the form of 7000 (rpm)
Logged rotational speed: 2600 (rpm)
